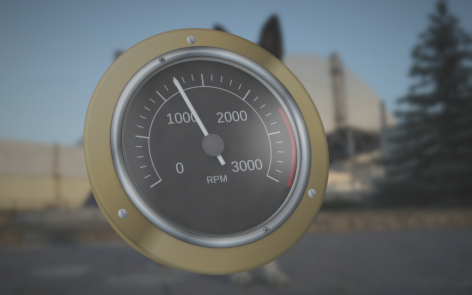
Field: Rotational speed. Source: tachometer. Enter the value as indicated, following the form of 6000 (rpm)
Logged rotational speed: 1200 (rpm)
